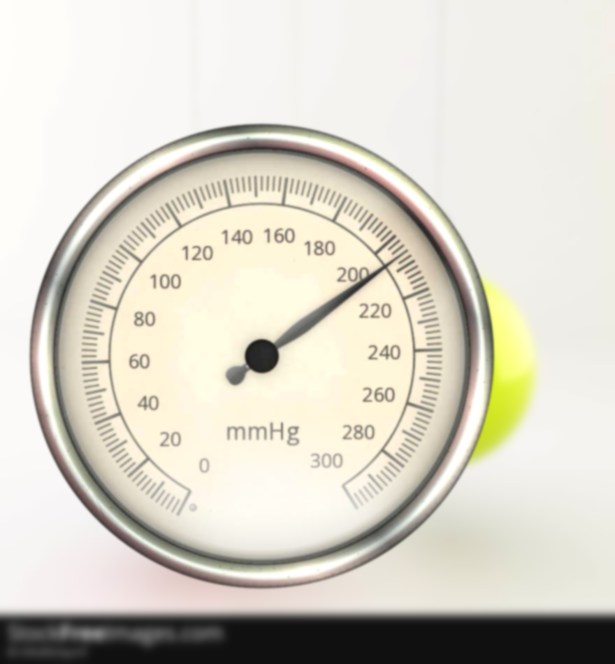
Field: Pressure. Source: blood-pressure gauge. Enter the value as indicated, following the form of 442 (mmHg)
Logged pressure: 206 (mmHg)
